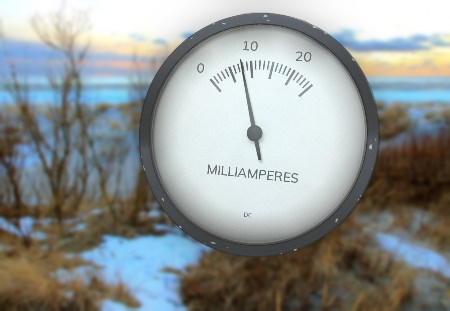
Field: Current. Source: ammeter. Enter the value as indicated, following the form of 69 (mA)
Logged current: 8 (mA)
